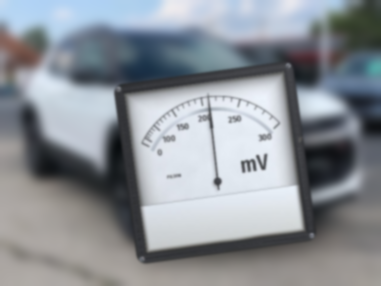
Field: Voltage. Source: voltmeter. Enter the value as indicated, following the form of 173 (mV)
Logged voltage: 210 (mV)
